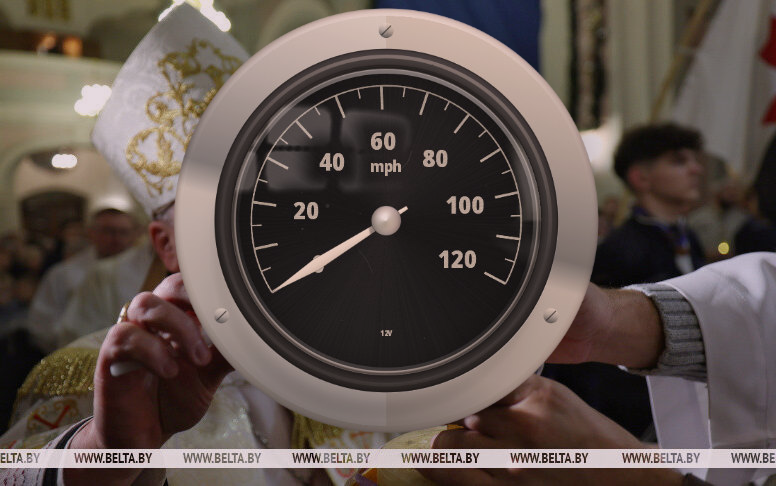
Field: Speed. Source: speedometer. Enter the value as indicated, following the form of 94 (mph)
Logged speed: 0 (mph)
